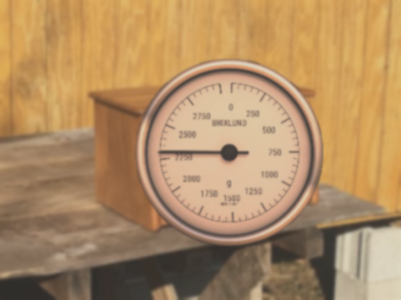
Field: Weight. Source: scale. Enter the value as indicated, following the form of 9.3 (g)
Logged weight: 2300 (g)
